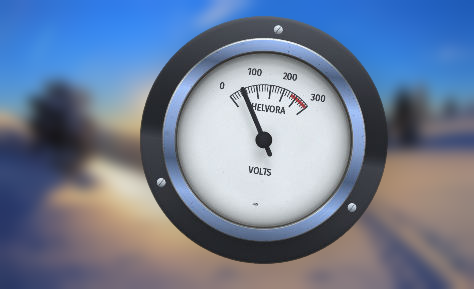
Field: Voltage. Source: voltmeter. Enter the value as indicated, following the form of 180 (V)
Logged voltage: 50 (V)
